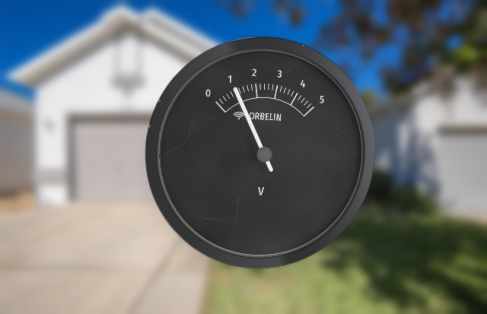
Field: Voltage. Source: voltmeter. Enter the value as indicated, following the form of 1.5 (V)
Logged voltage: 1 (V)
